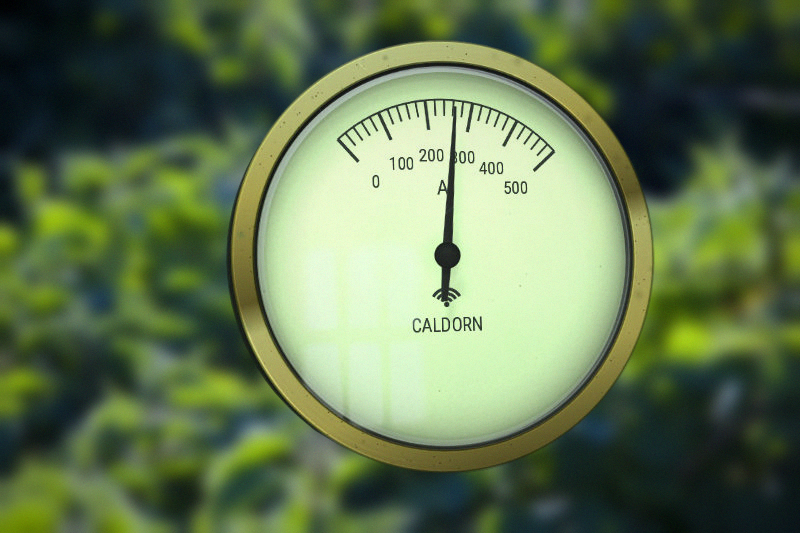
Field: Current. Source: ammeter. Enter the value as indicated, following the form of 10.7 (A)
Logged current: 260 (A)
